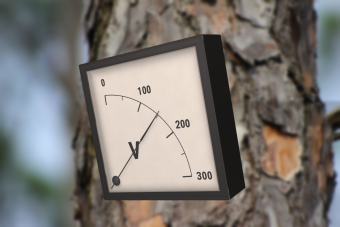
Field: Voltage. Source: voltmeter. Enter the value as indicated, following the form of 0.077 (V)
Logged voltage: 150 (V)
